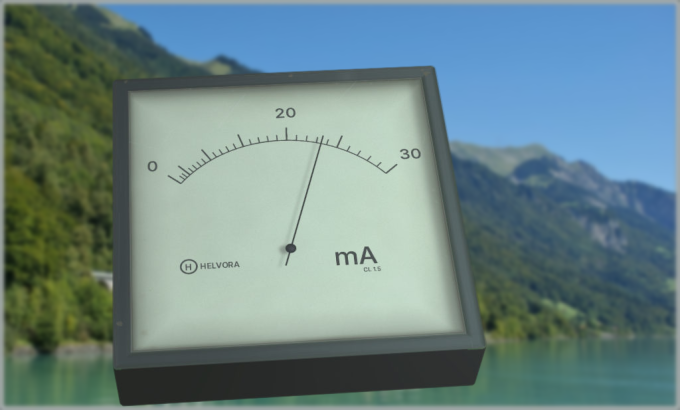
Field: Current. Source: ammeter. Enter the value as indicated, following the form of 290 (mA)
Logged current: 23.5 (mA)
